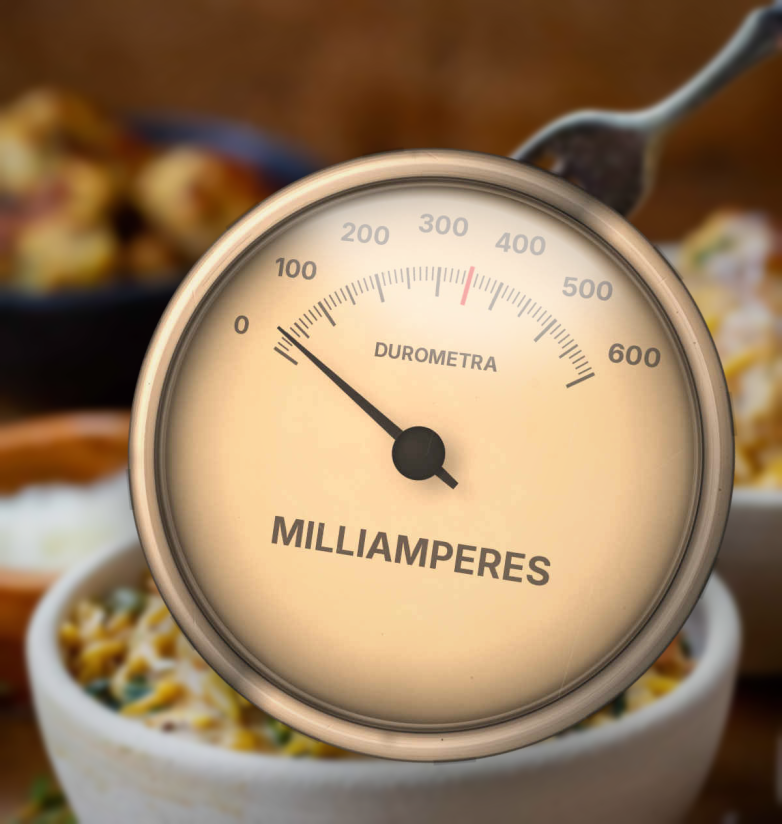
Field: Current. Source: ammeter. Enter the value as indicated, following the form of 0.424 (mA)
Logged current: 30 (mA)
